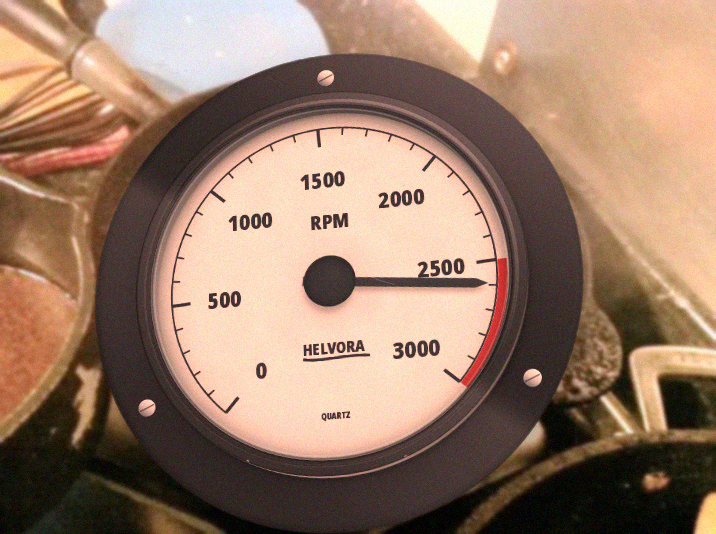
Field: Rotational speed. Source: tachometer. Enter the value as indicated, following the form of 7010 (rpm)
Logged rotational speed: 2600 (rpm)
